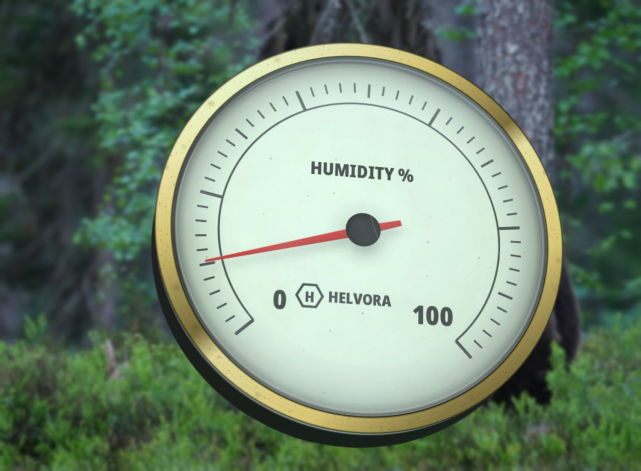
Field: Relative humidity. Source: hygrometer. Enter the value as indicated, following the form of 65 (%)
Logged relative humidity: 10 (%)
